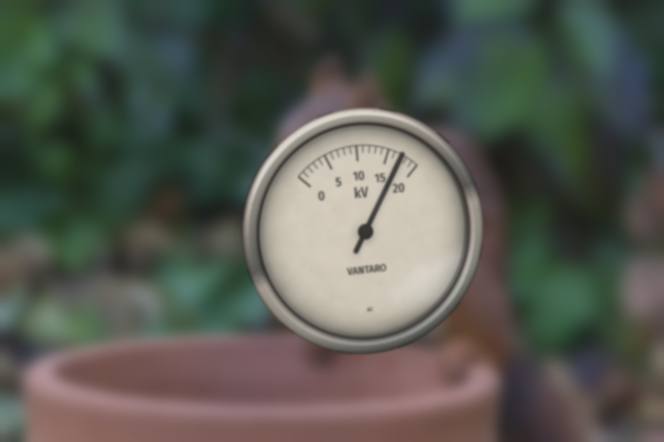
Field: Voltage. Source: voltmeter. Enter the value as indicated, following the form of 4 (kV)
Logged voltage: 17 (kV)
